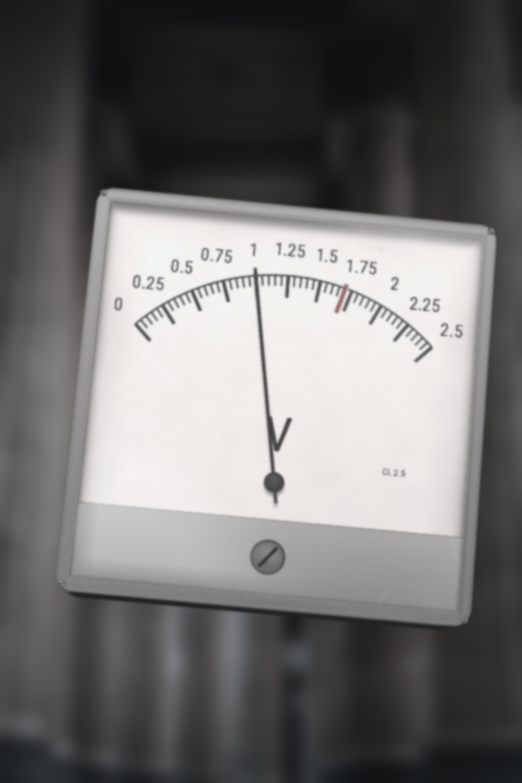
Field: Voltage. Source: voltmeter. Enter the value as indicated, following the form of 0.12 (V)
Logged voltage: 1 (V)
